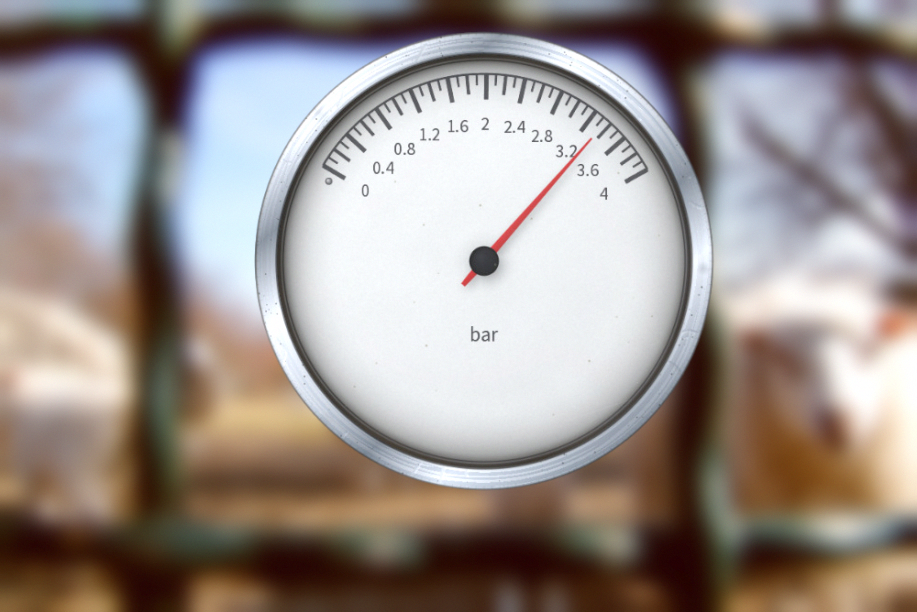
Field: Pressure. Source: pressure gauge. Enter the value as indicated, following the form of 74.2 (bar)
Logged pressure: 3.35 (bar)
